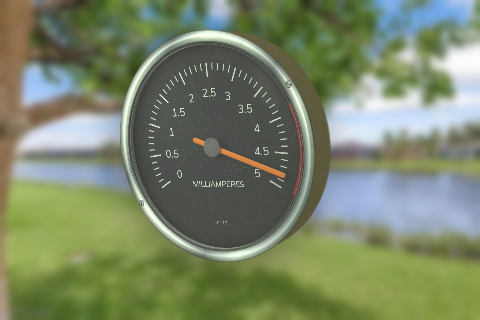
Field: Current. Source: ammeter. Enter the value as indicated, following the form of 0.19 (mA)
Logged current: 4.8 (mA)
